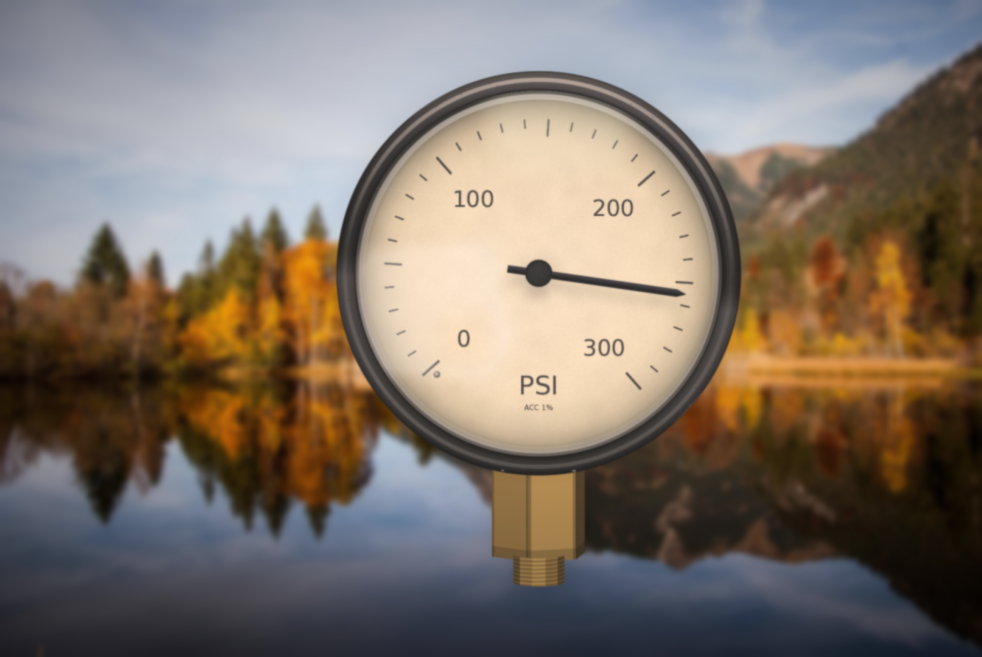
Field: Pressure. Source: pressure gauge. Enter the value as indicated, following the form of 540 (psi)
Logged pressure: 255 (psi)
